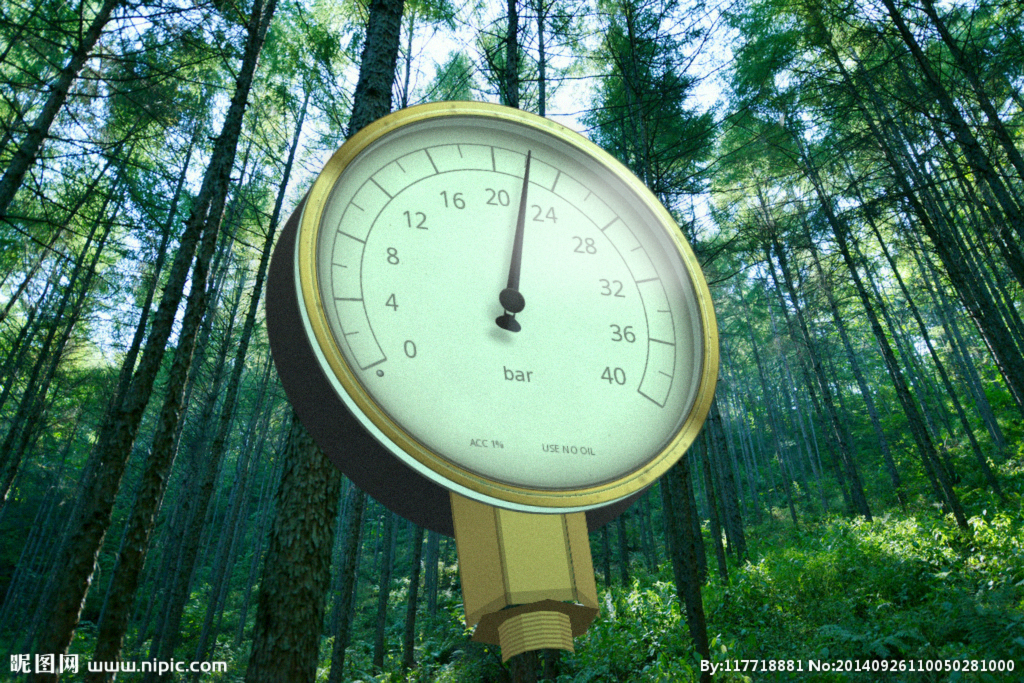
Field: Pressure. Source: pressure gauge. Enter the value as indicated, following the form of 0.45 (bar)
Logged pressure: 22 (bar)
